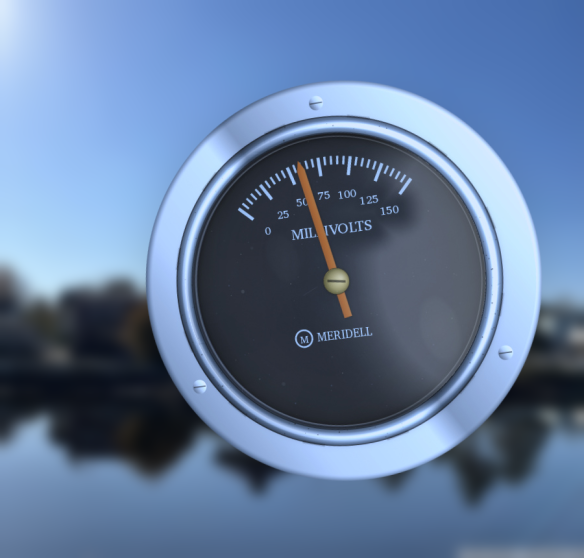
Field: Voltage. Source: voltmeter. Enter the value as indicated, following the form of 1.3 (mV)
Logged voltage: 60 (mV)
